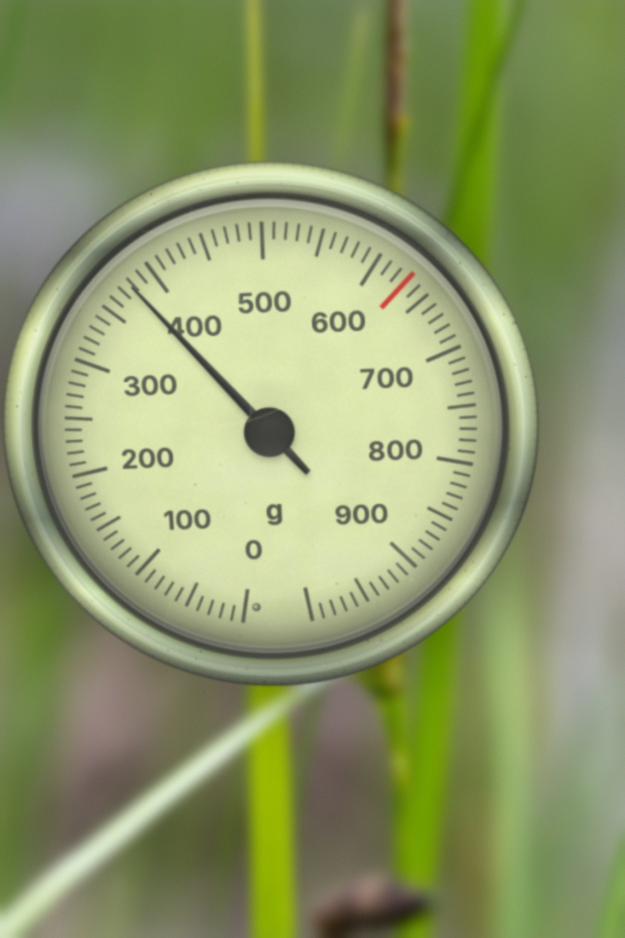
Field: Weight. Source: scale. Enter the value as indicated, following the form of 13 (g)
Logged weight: 380 (g)
